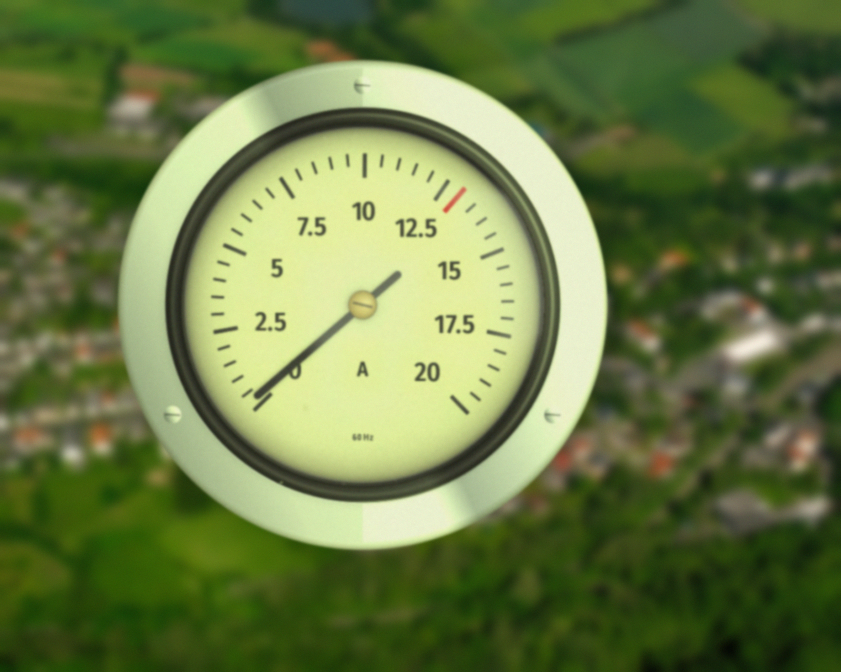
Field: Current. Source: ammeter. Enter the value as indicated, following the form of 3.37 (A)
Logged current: 0.25 (A)
